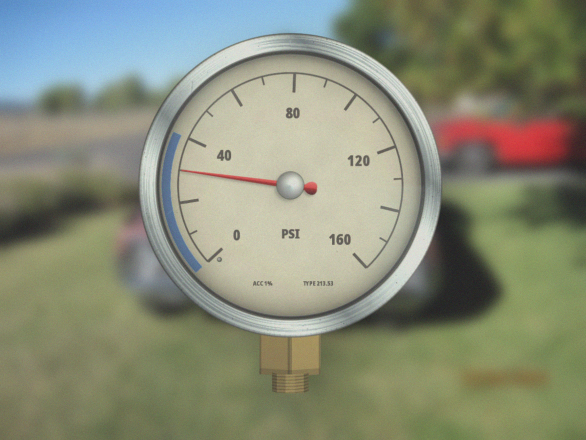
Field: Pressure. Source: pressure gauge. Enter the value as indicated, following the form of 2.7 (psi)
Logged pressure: 30 (psi)
